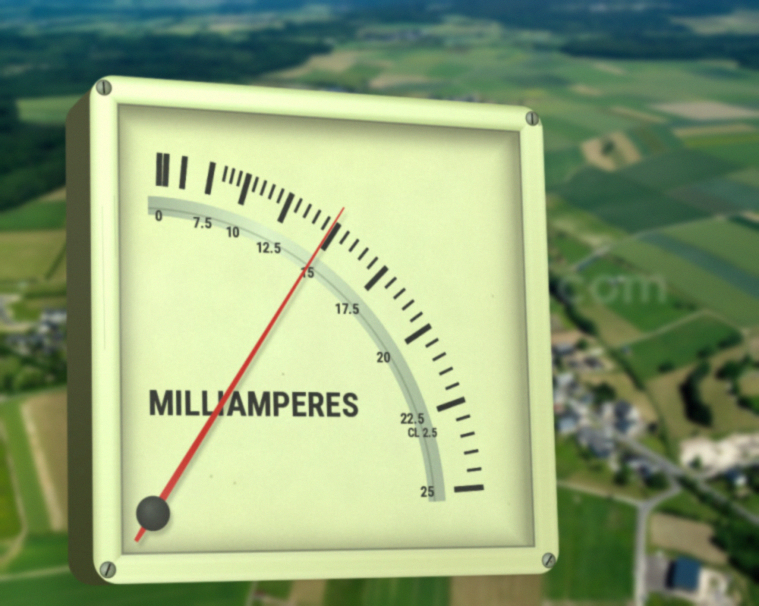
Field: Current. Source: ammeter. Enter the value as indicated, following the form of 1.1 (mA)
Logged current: 14.75 (mA)
